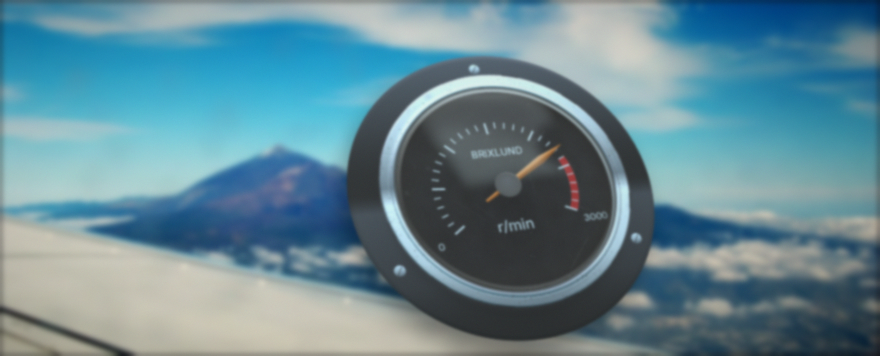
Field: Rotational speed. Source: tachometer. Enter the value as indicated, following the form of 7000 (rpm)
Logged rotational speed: 2300 (rpm)
